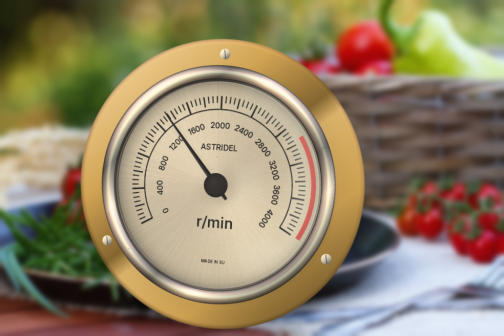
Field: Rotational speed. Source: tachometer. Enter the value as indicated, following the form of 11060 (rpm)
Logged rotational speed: 1350 (rpm)
